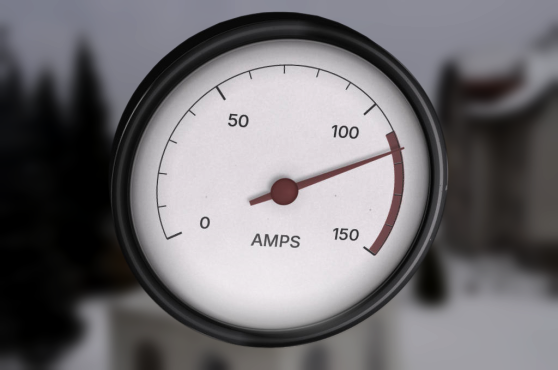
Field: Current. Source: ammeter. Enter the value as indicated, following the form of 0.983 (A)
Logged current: 115 (A)
